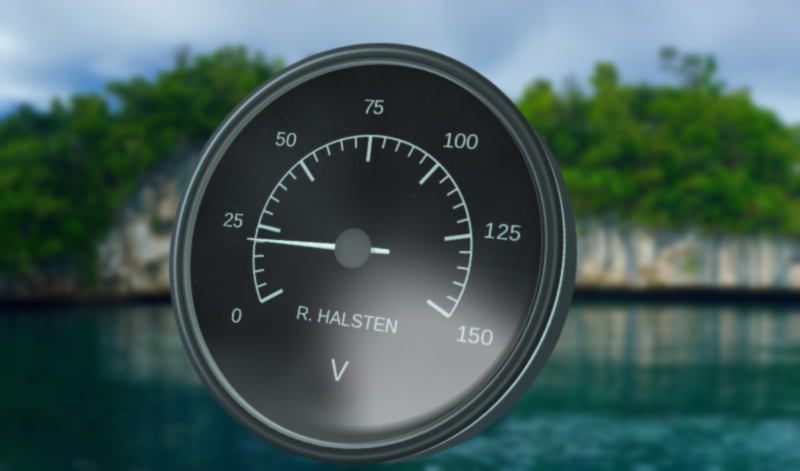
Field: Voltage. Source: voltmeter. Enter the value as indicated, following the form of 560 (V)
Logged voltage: 20 (V)
